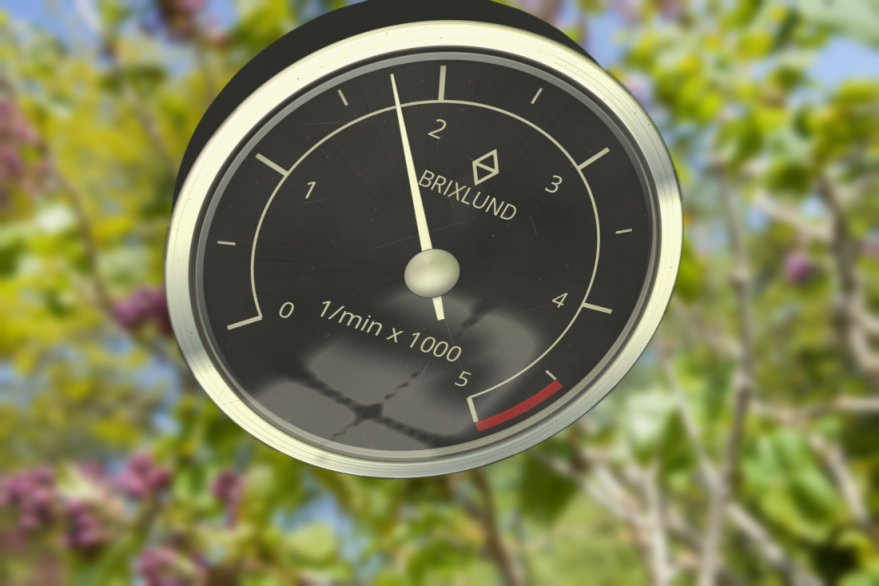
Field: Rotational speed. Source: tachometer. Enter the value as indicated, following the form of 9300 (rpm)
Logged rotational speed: 1750 (rpm)
